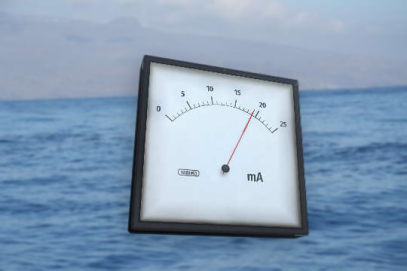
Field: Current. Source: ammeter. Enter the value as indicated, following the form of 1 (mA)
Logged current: 19 (mA)
